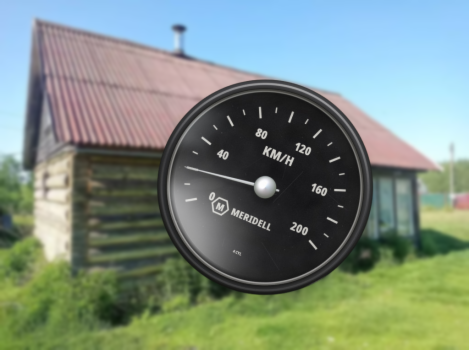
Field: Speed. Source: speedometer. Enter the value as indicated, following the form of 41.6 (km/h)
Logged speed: 20 (km/h)
